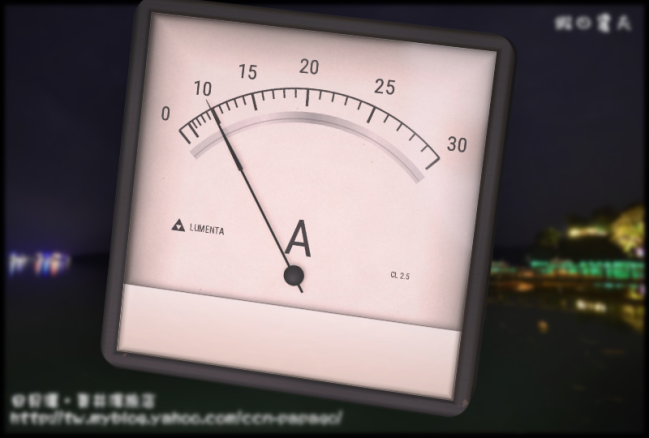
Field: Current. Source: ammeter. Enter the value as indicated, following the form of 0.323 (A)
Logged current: 10 (A)
